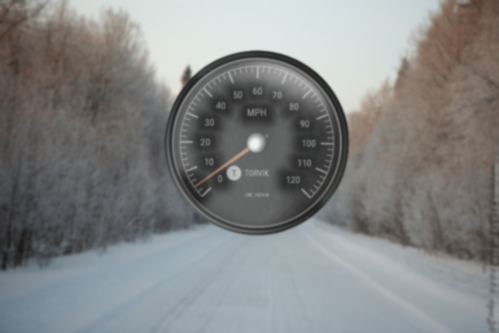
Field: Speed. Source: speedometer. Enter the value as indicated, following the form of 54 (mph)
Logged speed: 4 (mph)
